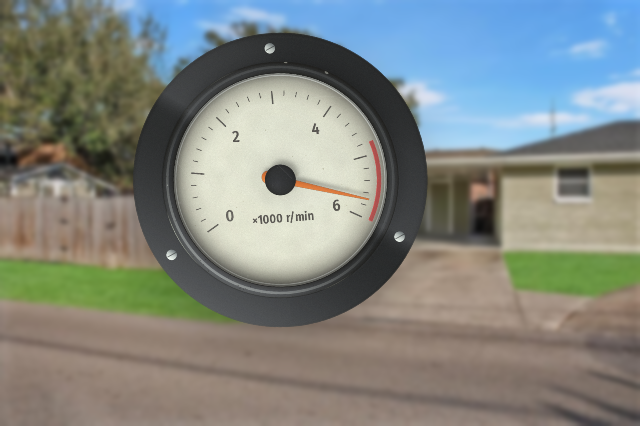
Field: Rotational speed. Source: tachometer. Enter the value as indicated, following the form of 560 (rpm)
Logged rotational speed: 5700 (rpm)
